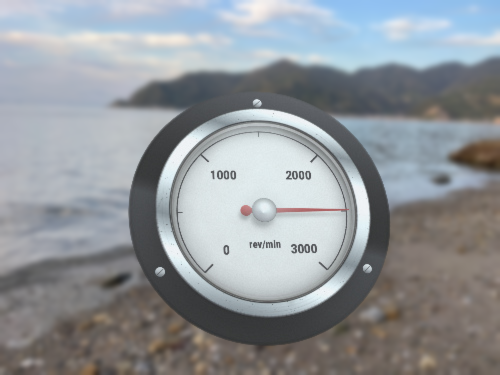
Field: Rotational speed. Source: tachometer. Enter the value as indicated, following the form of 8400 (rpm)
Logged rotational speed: 2500 (rpm)
